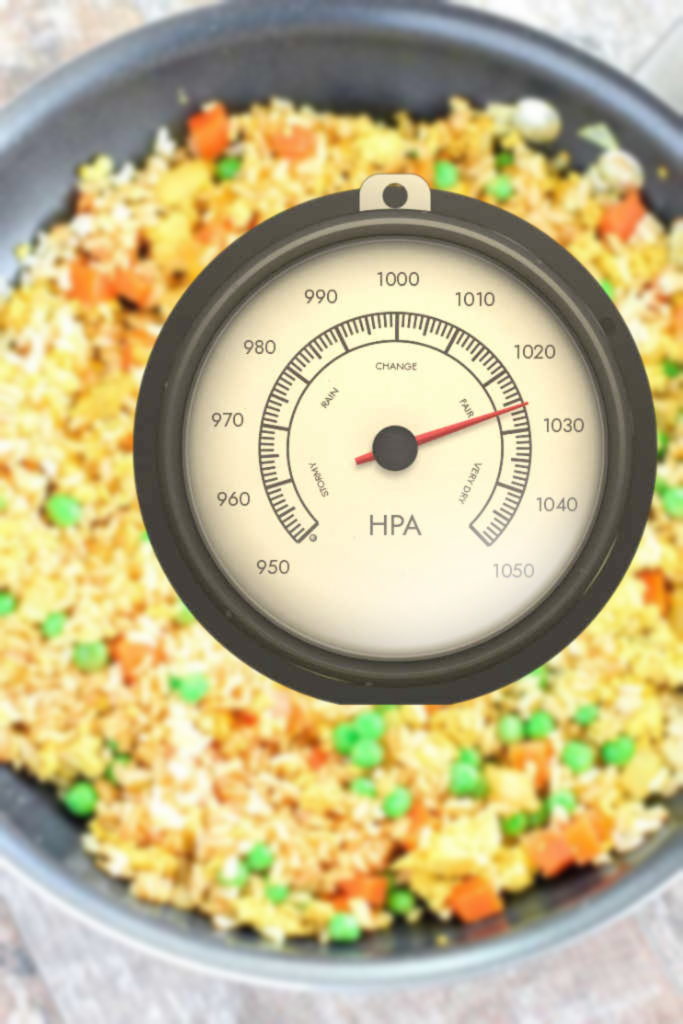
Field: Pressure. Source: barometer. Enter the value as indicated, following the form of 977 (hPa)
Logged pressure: 1026 (hPa)
